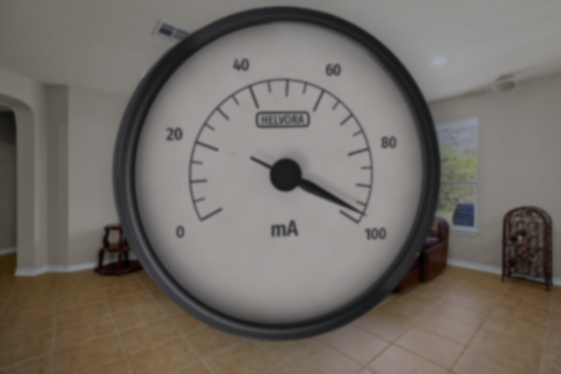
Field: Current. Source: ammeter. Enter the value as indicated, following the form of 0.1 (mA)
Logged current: 97.5 (mA)
